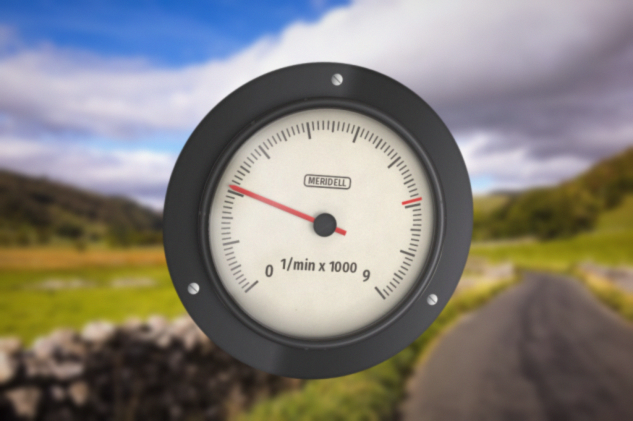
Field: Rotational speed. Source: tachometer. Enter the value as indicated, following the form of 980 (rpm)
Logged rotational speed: 2100 (rpm)
